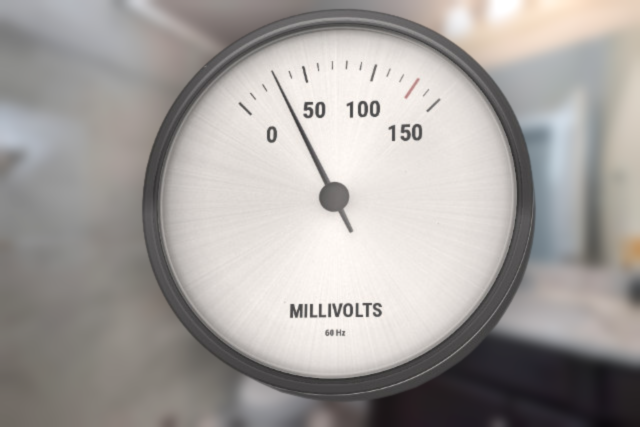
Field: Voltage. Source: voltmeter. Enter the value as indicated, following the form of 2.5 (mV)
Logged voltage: 30 (mV)
